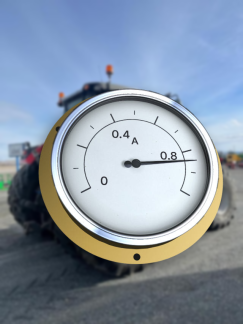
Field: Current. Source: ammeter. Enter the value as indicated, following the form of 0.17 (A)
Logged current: 0.85 (A)
